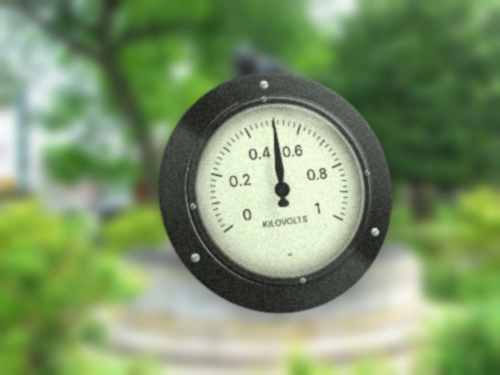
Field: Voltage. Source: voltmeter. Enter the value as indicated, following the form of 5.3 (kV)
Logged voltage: 0.5 (kV)
